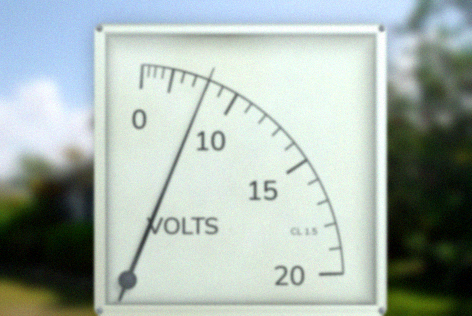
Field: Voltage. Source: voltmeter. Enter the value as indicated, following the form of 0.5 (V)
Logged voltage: 8 (V)
